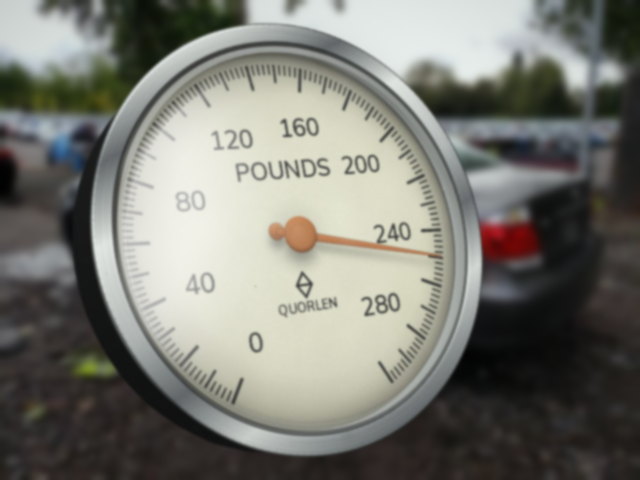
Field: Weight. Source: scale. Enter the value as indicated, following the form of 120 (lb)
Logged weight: 250 (lb)
